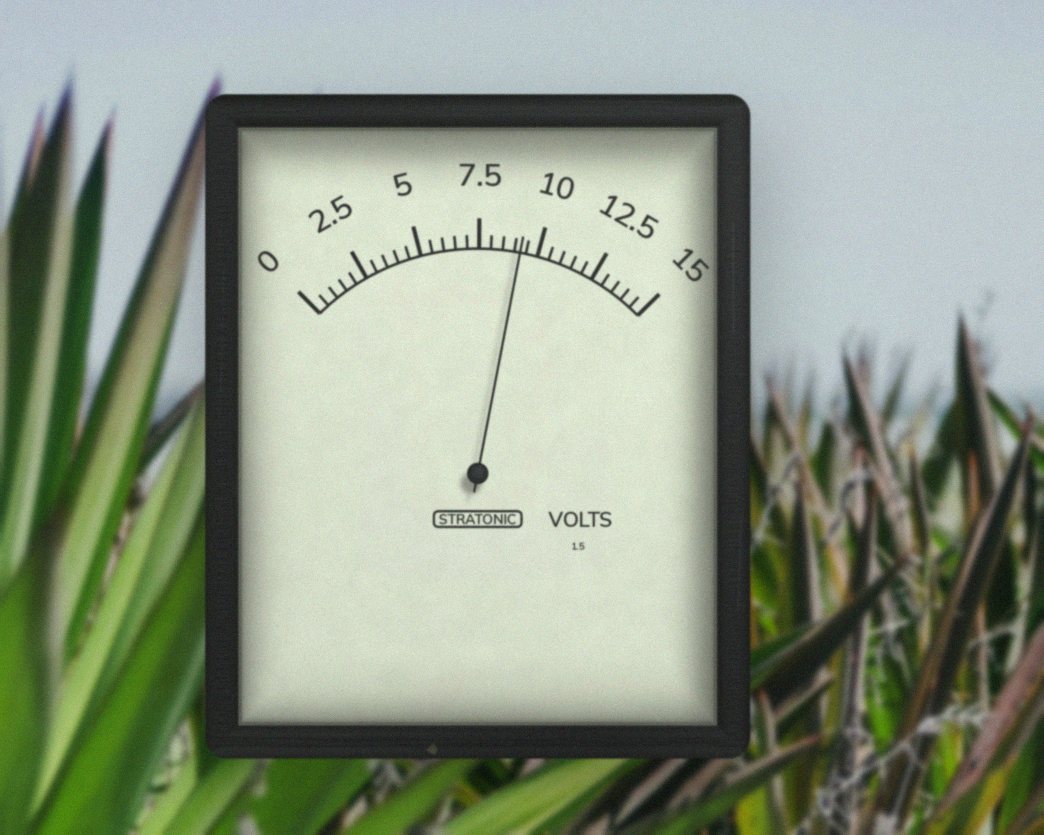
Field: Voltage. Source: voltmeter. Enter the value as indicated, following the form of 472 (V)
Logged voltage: 9.25 (V)
